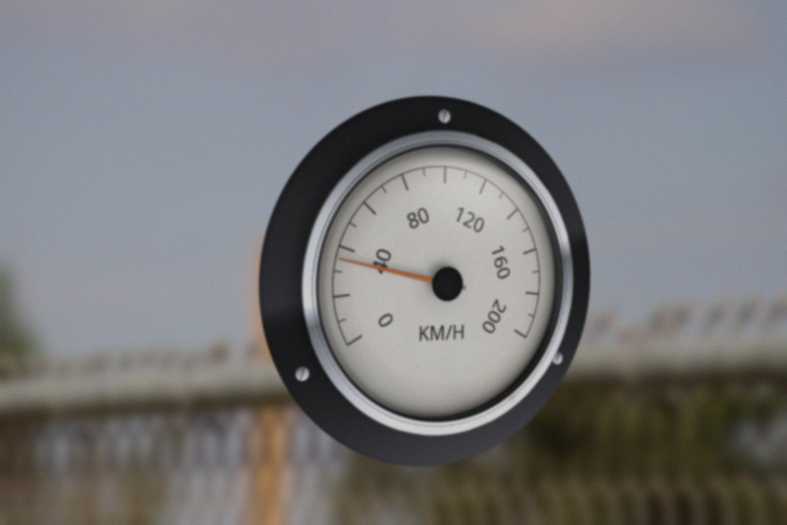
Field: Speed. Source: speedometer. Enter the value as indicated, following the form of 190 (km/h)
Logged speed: 35 (km/h)
